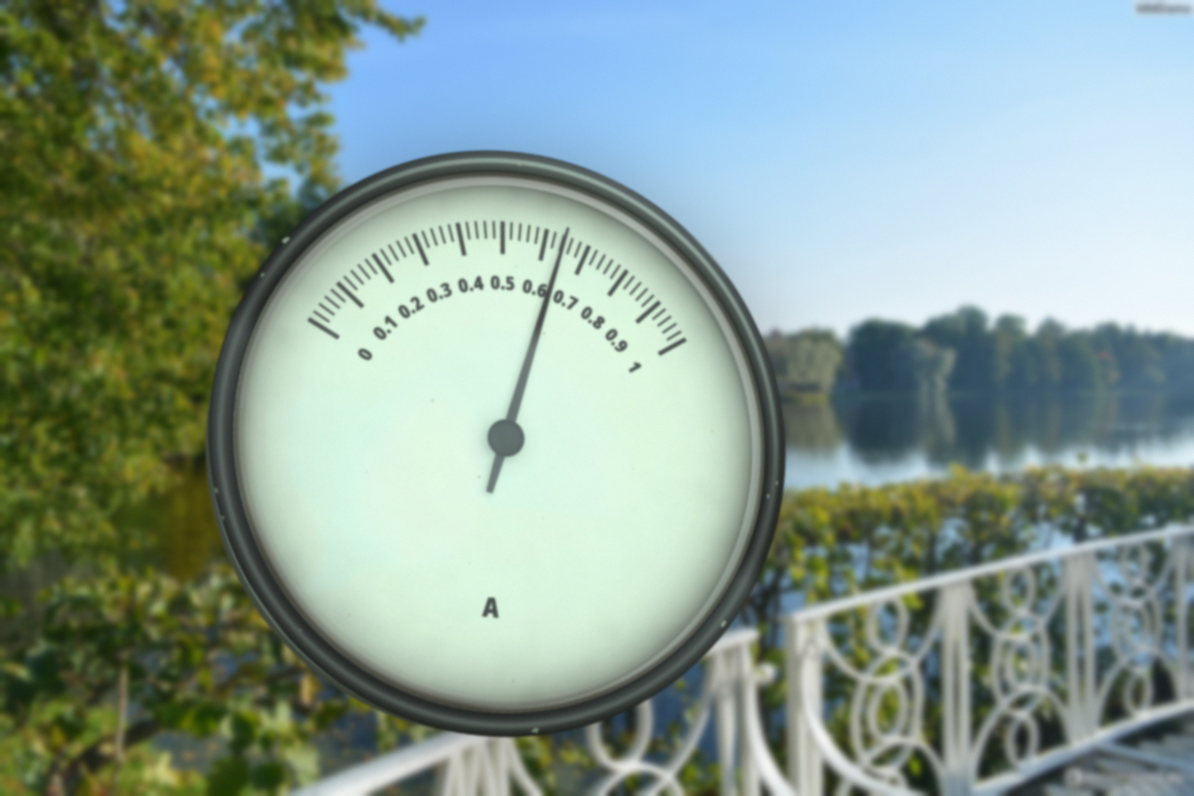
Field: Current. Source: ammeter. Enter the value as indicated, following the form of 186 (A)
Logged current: 0.64 (A)
